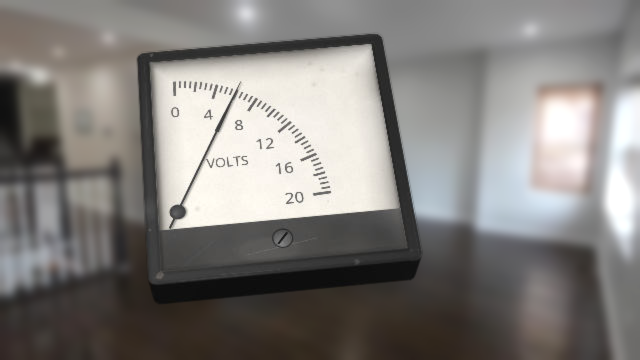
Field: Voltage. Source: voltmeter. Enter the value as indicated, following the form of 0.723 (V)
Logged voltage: 6 (V)
